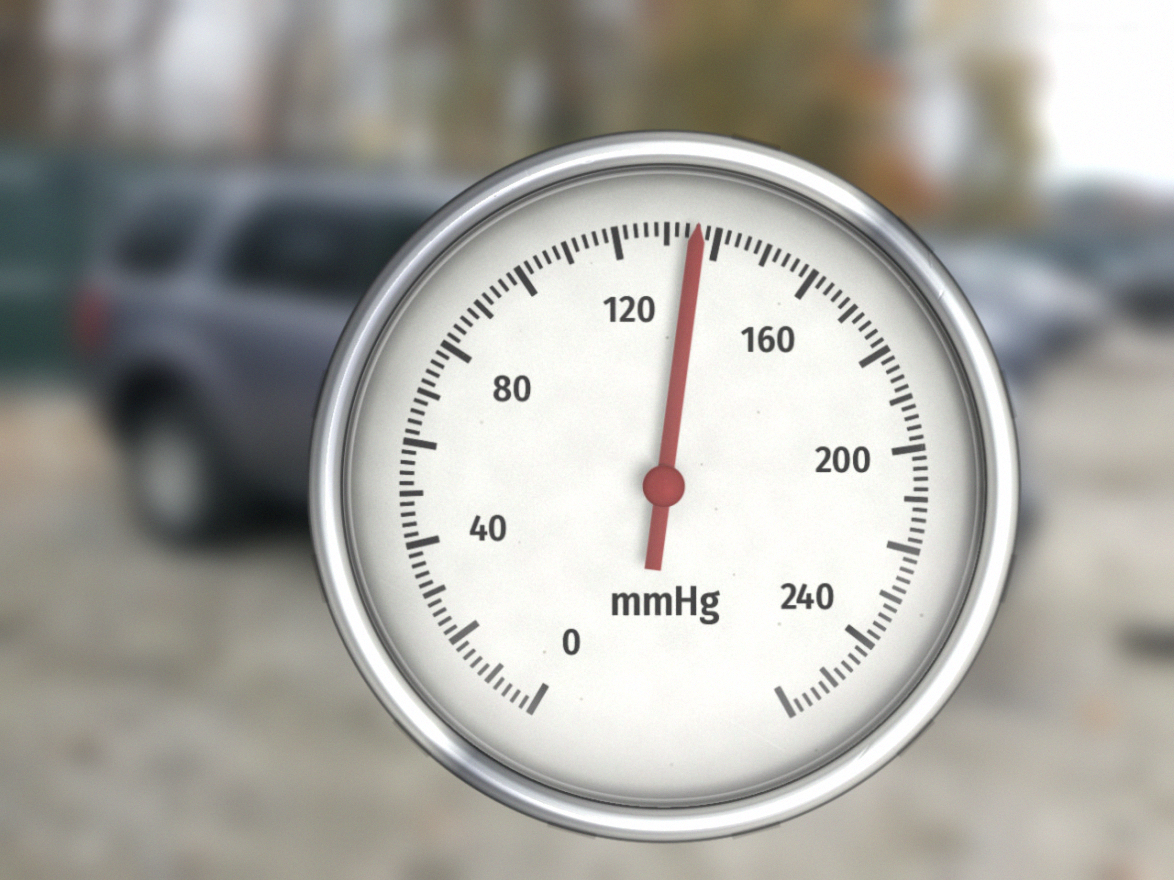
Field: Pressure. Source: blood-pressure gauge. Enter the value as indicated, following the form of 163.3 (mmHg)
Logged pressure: 136 (mmHg)
